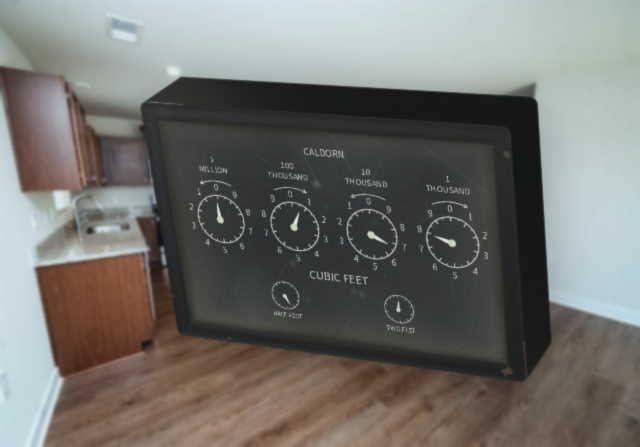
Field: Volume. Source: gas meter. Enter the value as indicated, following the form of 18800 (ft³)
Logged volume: 6800 (ft³)
